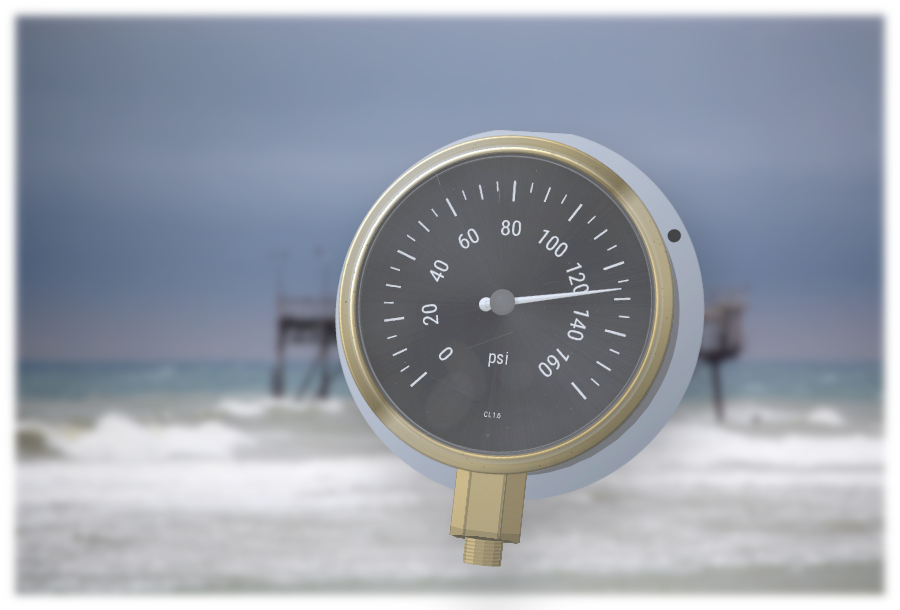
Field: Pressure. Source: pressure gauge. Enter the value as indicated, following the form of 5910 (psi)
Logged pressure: 127.5 (psi)
